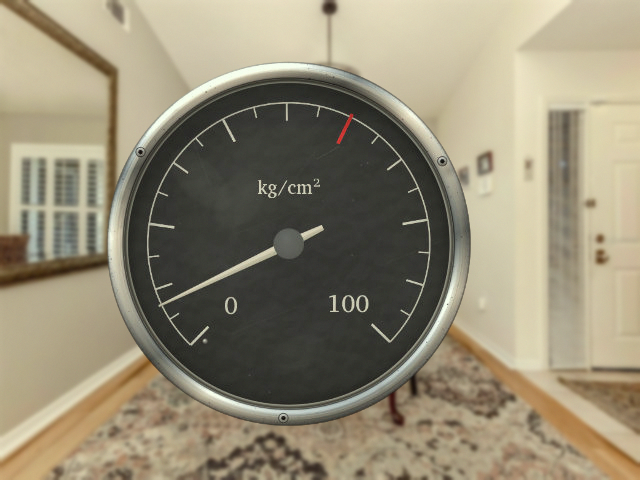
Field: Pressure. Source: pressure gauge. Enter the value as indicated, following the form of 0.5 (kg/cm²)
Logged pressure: 7.5 (kg/cm²)
